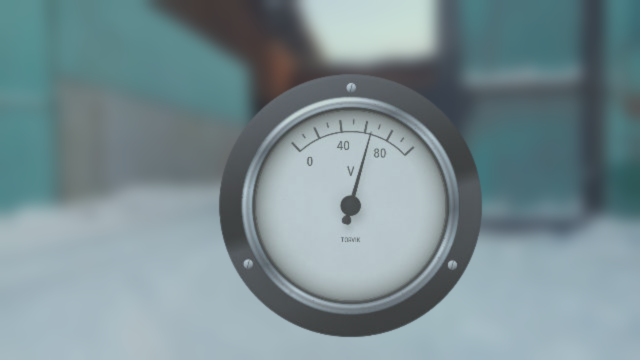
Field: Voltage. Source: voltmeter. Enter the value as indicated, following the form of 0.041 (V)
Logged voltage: 65 (V)
